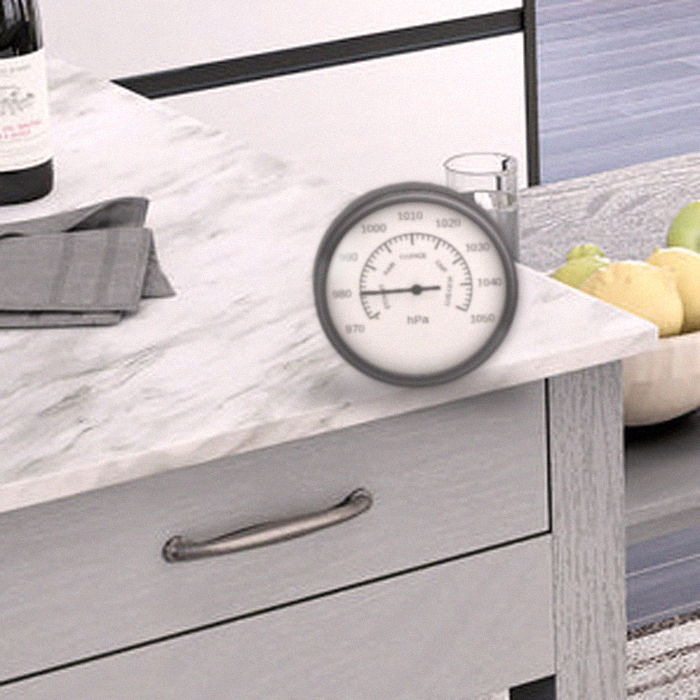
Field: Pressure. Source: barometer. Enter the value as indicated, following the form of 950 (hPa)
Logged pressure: 980 (hPa)
